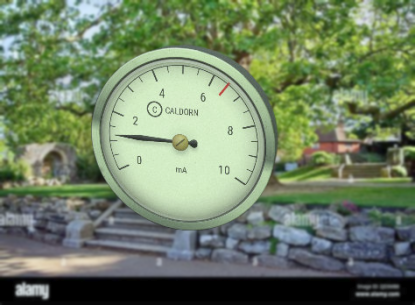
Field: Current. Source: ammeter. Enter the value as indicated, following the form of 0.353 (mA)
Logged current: 1.25 (mA)
